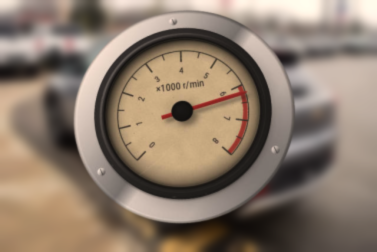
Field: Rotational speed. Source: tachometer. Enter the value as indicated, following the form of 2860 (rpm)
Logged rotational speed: 6250 (rpm)
